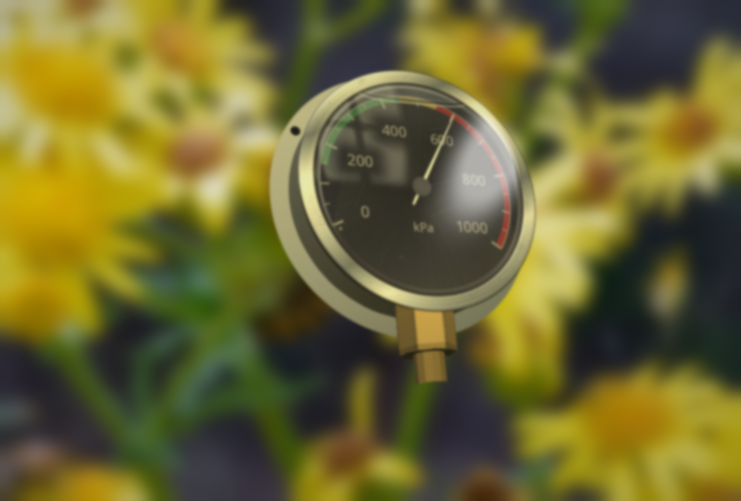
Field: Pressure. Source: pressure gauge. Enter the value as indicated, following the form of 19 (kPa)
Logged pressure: 600 (kPa)
